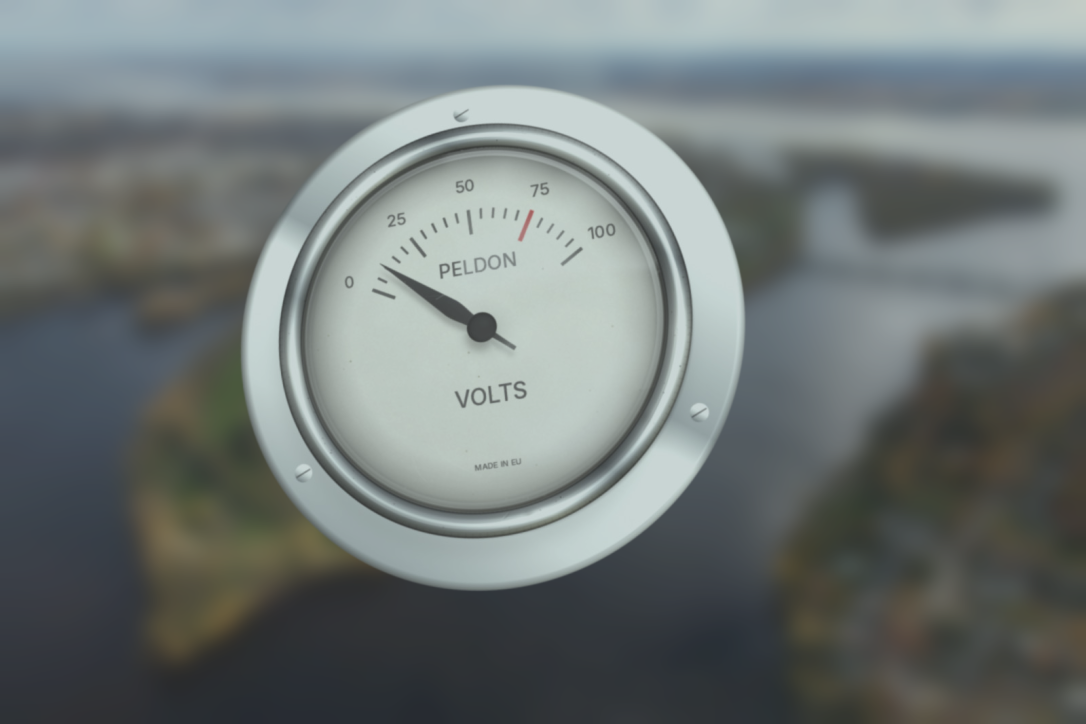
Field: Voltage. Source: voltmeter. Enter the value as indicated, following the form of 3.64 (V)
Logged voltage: 10 (V)
